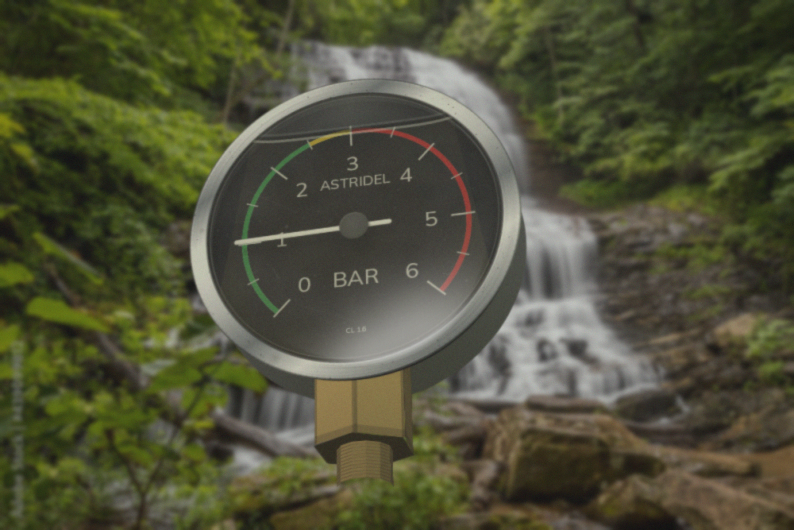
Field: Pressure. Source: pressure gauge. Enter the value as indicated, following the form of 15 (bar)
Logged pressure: 1 (bar)
